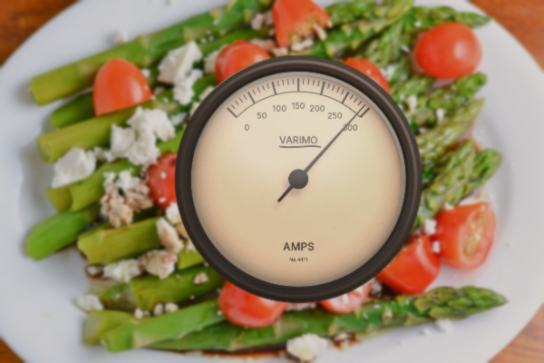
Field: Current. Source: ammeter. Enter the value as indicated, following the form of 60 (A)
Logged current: 290 (A)
